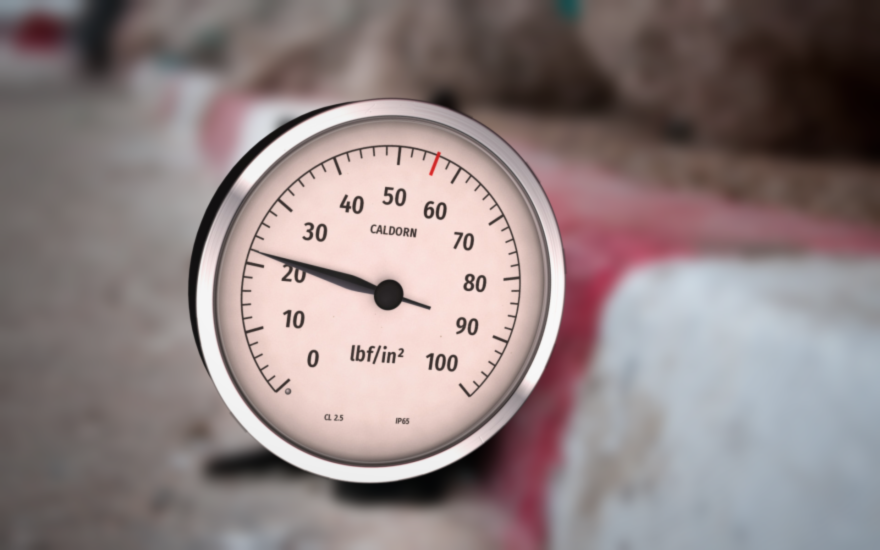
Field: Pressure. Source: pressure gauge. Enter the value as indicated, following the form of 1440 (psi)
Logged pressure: 22 (psi)
